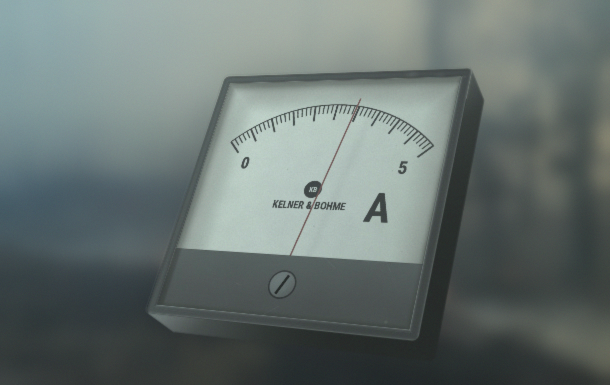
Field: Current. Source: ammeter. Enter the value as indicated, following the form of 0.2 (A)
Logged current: 3 (A)
